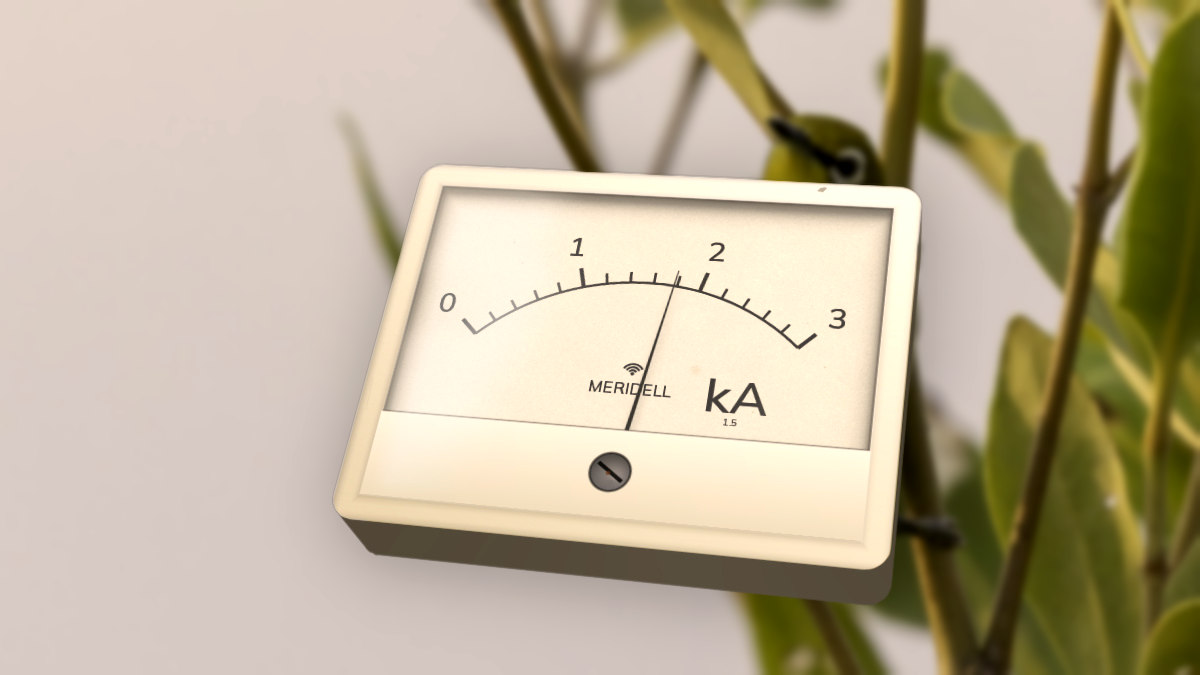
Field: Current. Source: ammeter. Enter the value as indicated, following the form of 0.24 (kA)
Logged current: 1.8 (kA)
